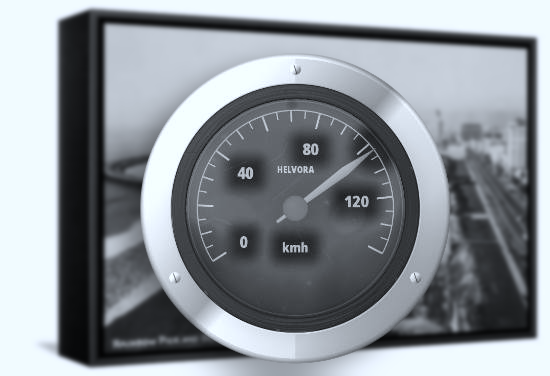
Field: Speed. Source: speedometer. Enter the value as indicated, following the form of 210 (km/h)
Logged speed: 102.5 (km/h)
